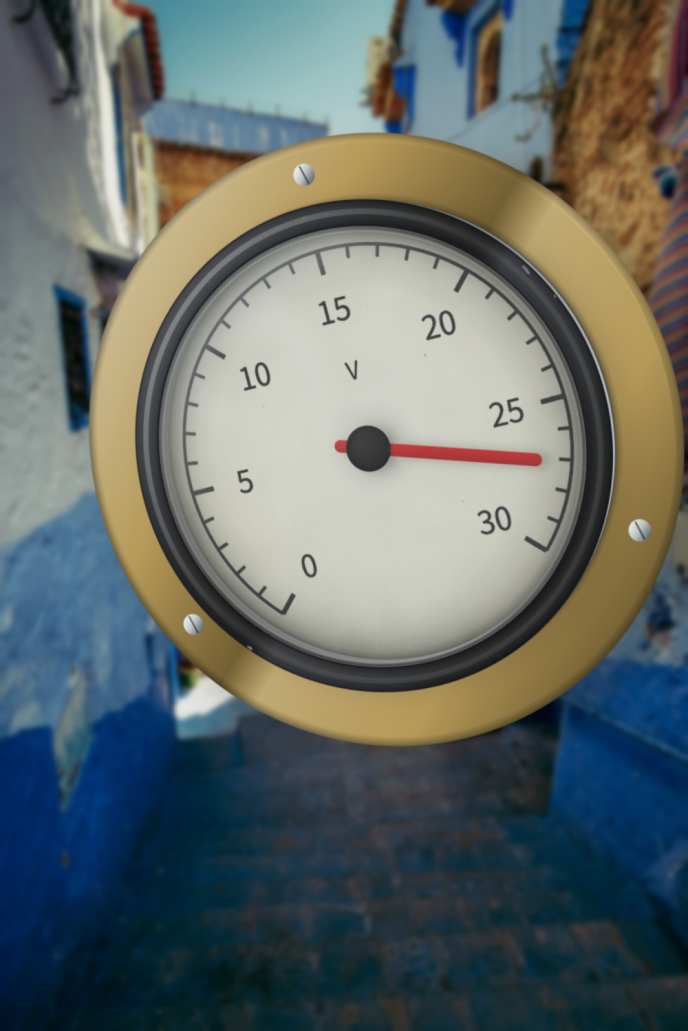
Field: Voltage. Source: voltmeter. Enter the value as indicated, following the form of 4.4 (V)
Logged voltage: 27 (V)
